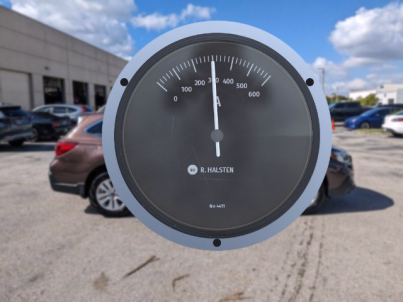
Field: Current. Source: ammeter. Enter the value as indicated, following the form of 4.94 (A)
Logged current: 300 (A)
